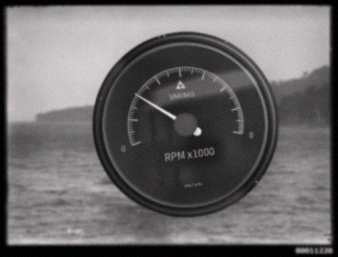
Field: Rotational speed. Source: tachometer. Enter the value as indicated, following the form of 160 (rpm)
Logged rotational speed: 2000 (rpm)
